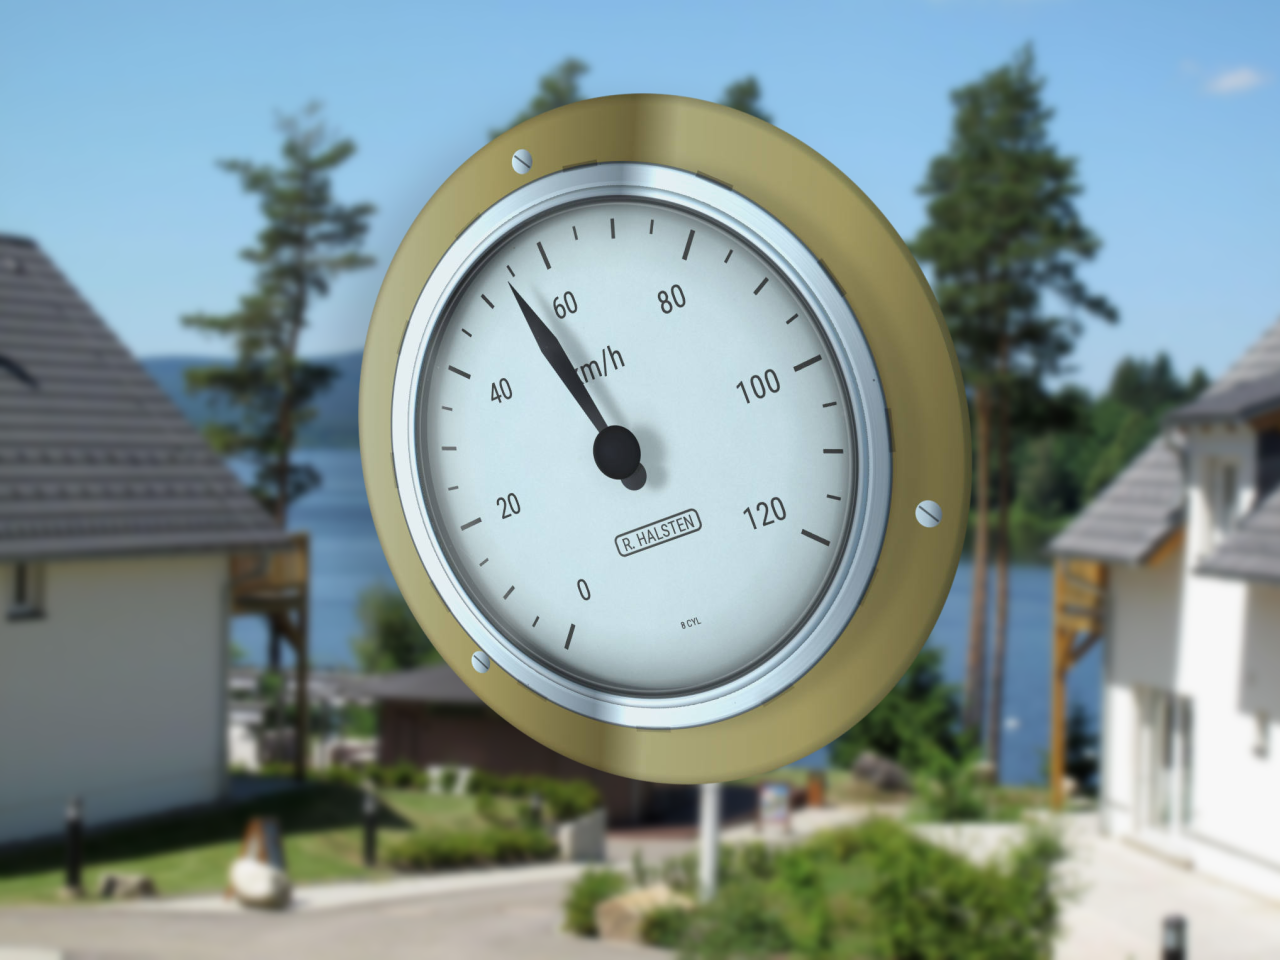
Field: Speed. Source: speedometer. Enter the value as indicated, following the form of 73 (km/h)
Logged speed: 55 (km/h)
